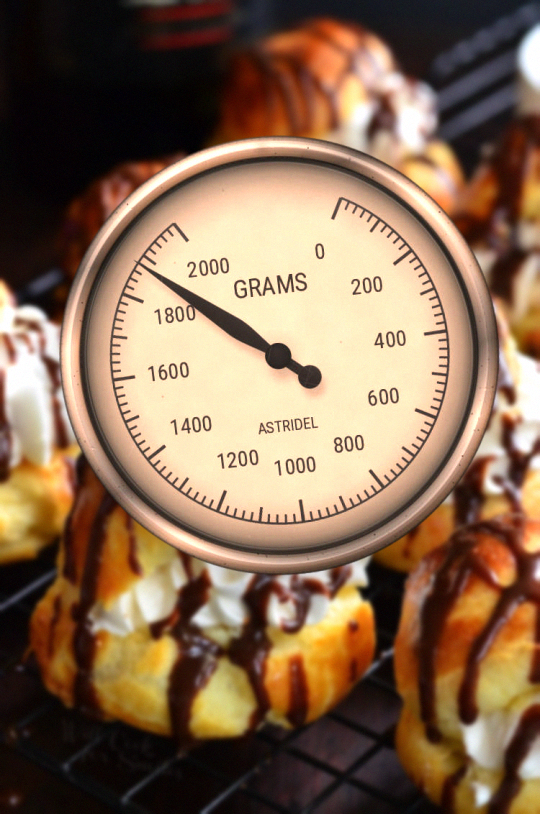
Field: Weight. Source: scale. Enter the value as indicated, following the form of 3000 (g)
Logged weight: 1880 (g)
